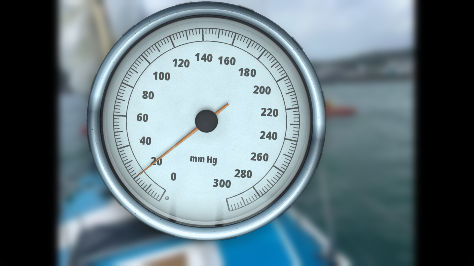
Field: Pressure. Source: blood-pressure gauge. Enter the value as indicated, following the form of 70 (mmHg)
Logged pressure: 20 (mmHg)
